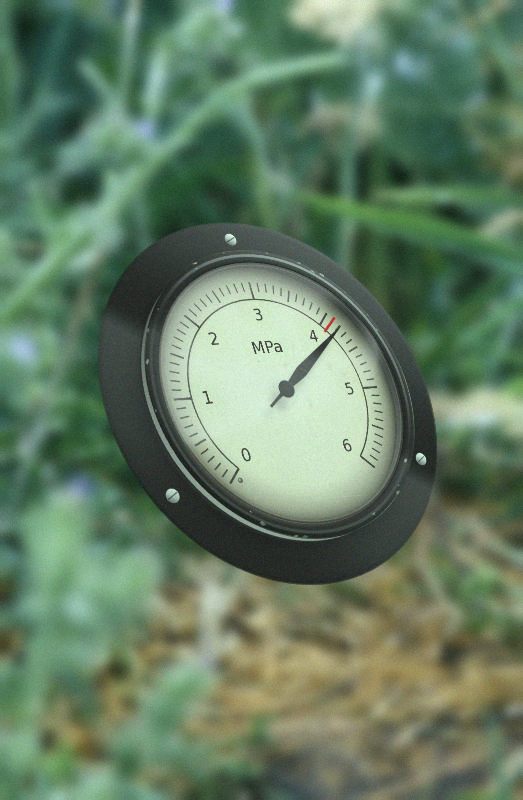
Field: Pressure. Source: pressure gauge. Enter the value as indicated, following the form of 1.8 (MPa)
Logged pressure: 4.2 (MPa)
